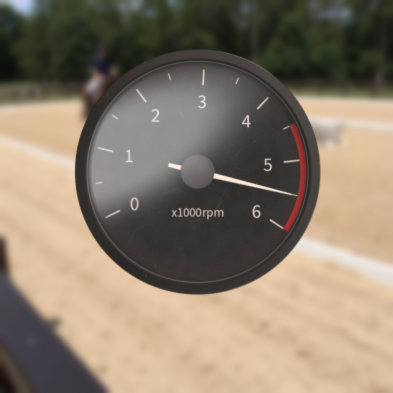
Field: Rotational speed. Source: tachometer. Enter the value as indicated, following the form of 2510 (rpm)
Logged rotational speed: 5500 (rpm)
